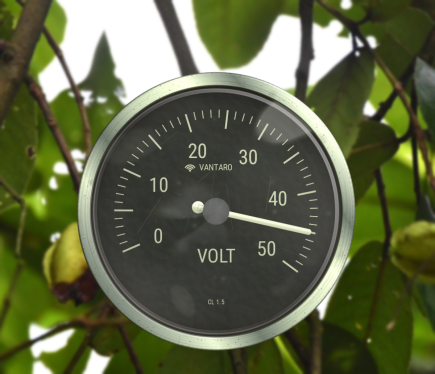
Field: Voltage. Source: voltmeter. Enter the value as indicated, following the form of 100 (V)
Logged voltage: 45 (V)
